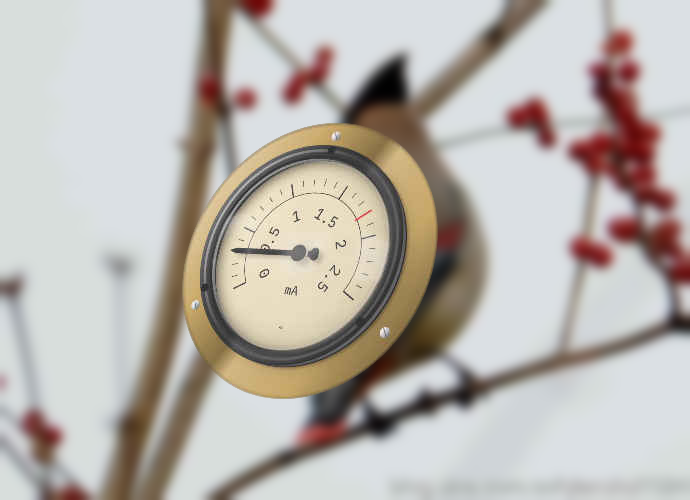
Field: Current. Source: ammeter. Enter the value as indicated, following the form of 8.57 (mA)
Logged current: 0.3 (mA)
